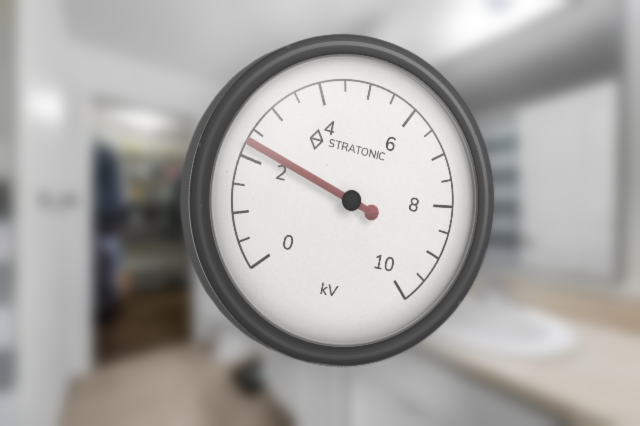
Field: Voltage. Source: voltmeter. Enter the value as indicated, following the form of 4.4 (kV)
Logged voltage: 2.25 (kV)
